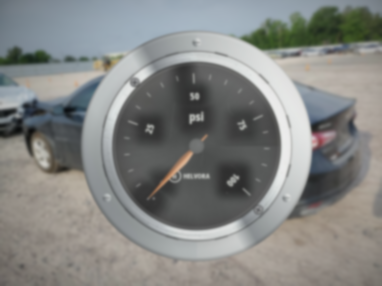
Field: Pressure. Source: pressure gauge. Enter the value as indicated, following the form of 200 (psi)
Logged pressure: 0 (psi)
